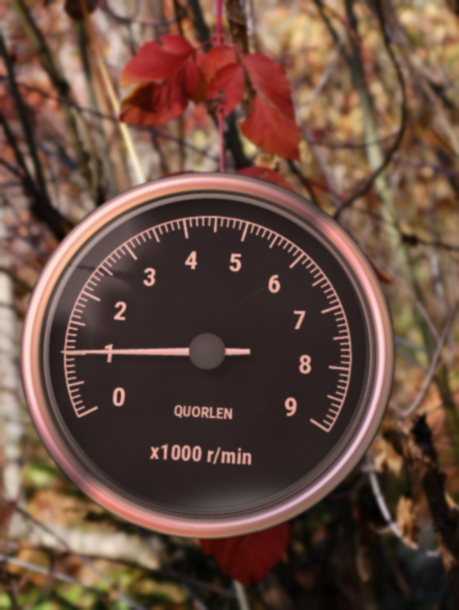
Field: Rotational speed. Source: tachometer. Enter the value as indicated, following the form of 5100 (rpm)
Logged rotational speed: 1000 (rpm)
